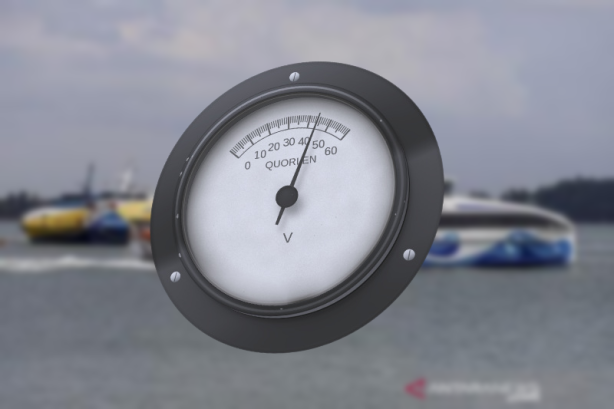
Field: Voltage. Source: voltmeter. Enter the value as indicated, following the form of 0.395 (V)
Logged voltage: 45 (V)
